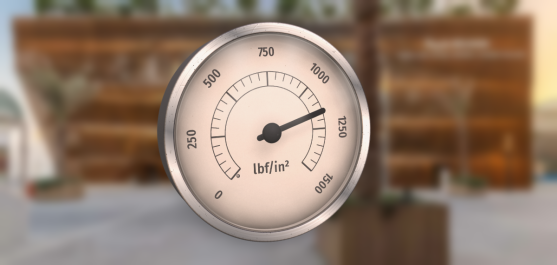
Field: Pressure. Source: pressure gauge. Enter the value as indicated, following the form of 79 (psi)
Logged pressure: 1150 (psi)
